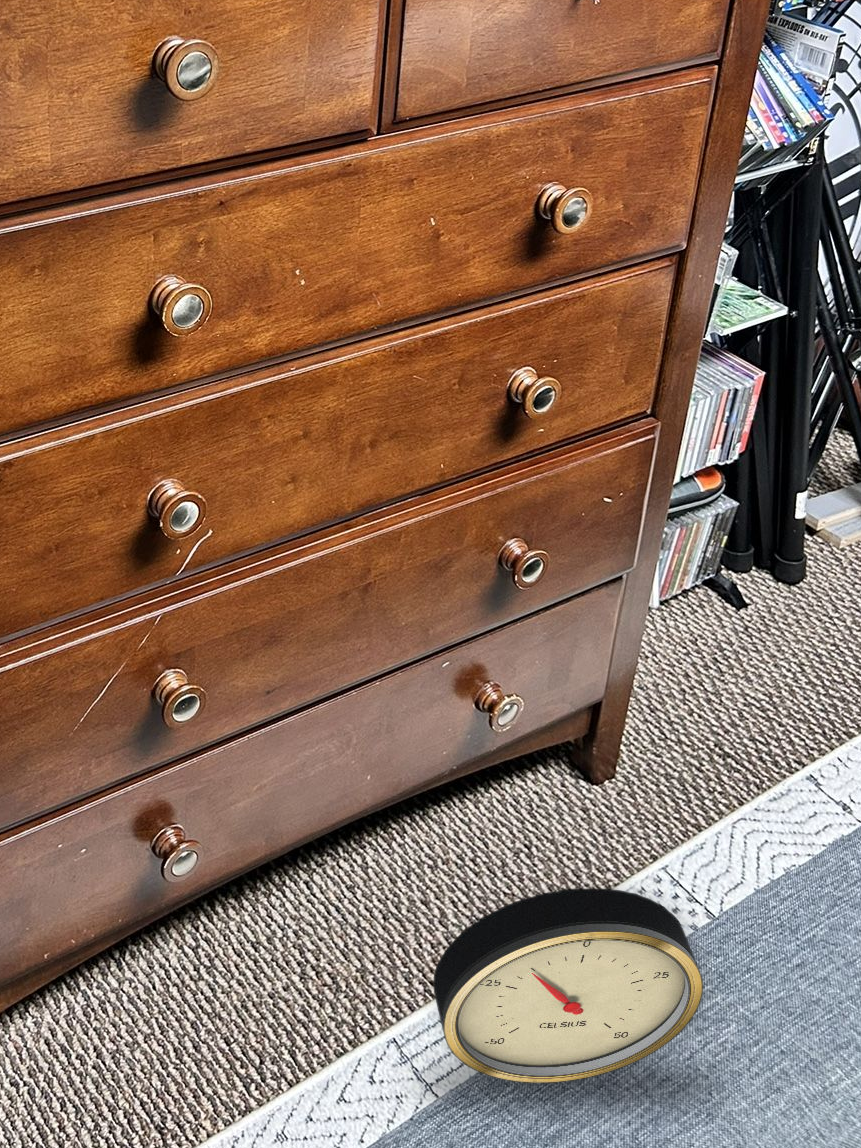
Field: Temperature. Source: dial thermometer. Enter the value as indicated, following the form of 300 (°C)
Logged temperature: -15 (°C)
